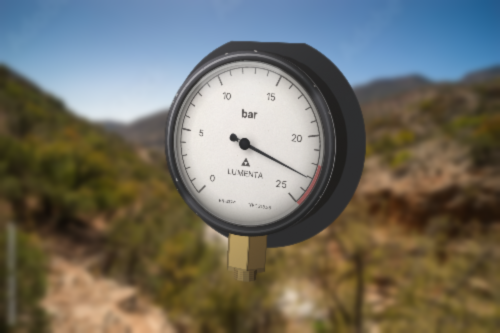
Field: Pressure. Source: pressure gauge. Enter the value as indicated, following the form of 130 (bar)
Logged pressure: 23 (bar)
